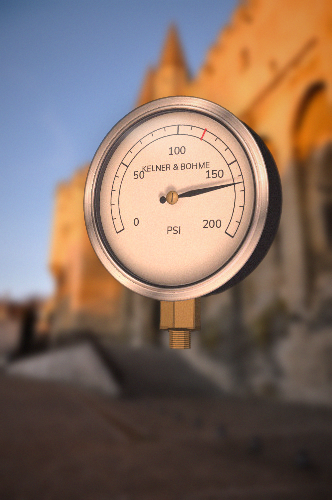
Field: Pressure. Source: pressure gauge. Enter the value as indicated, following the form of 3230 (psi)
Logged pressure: 165 (psi)
